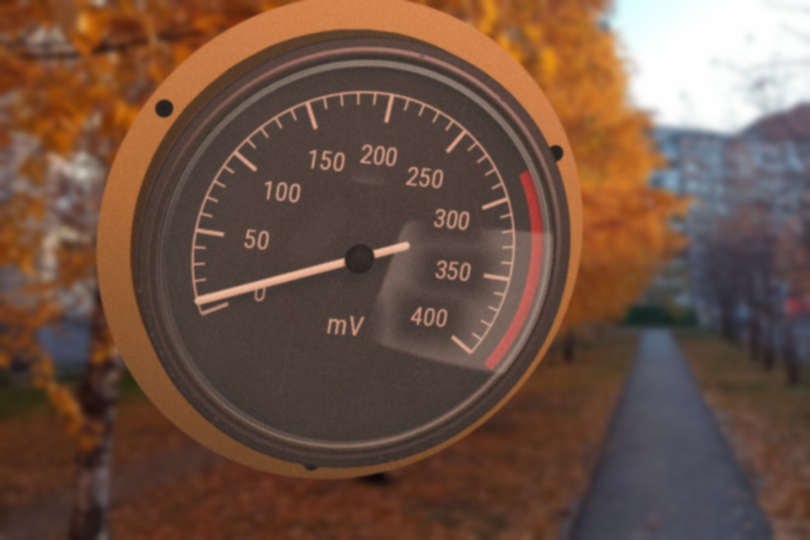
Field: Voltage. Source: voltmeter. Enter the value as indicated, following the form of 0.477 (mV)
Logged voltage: 10 (mV)
